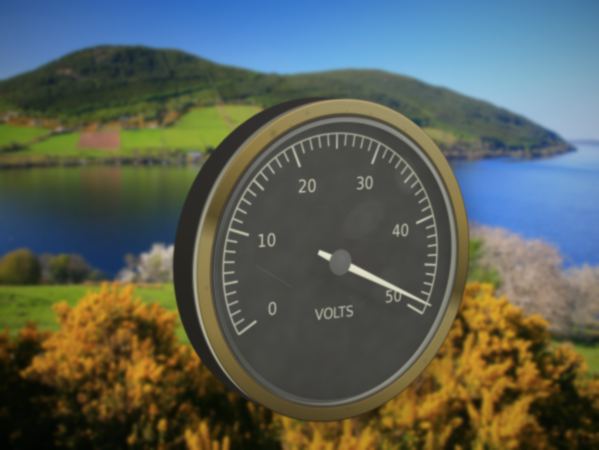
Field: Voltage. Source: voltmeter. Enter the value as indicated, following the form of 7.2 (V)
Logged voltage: 49 (V)
